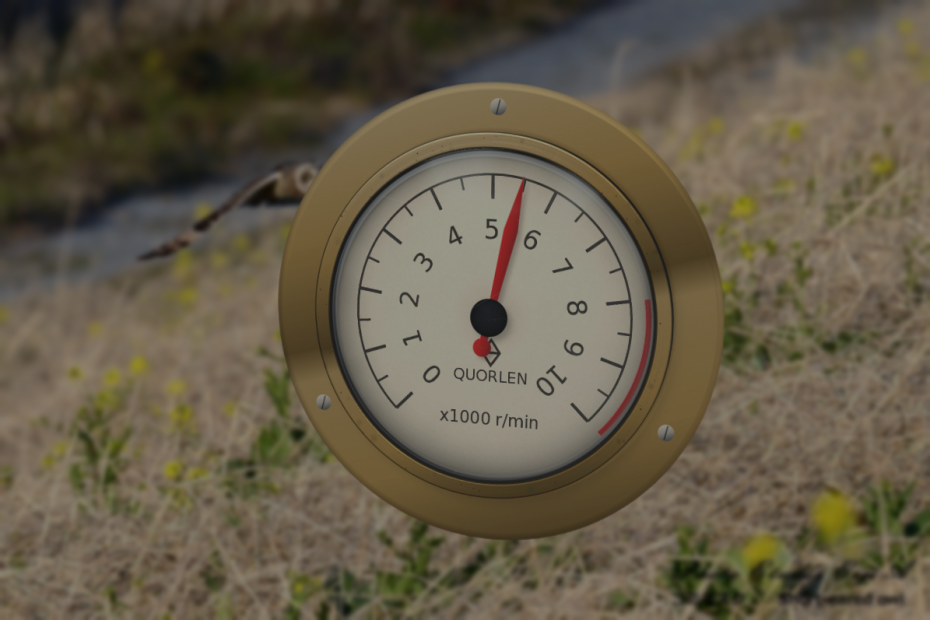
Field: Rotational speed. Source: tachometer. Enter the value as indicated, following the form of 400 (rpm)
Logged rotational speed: 5500 (rpm)
